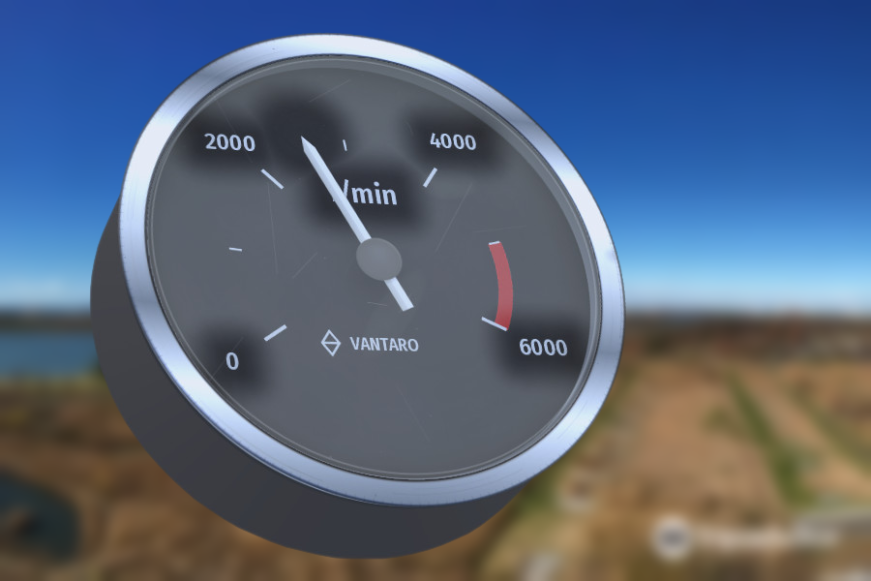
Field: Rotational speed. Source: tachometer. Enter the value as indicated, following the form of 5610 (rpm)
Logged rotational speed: 2500 (rpm)
